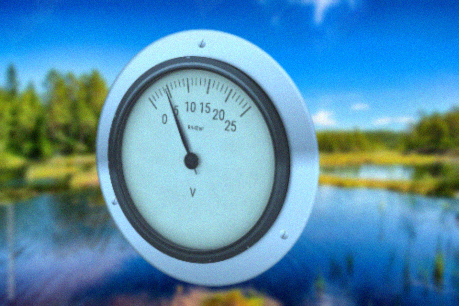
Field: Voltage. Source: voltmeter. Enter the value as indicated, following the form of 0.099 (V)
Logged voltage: 5 (V)
